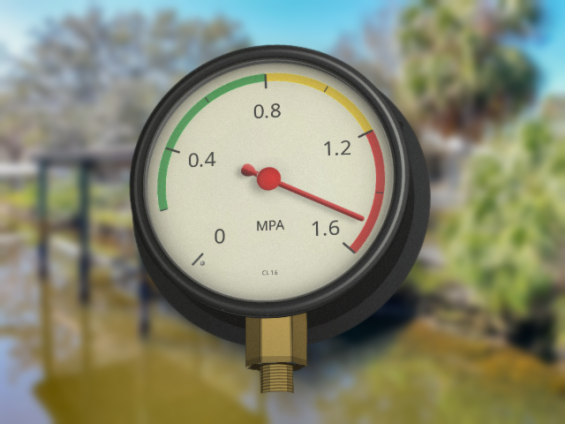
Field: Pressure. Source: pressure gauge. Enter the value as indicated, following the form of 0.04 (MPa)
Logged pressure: 1.5 (MPa)
